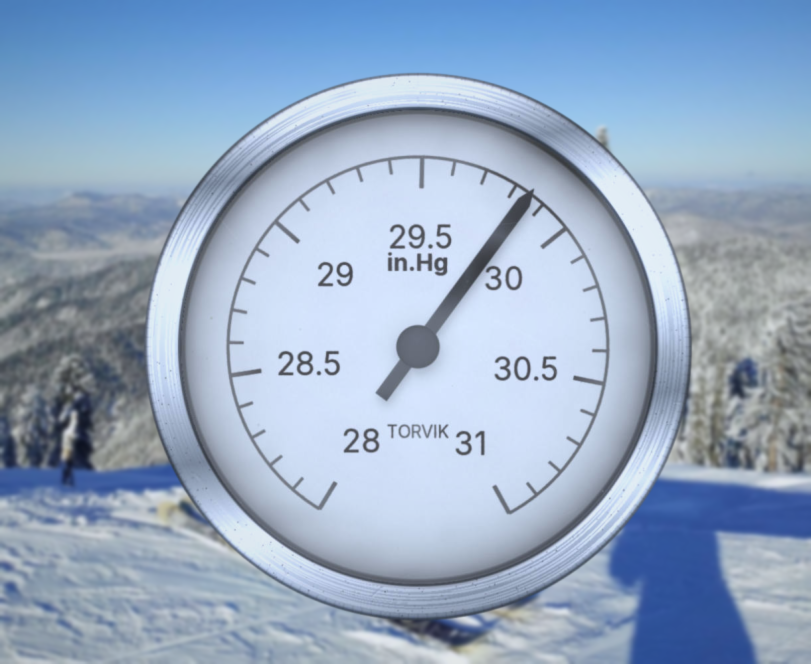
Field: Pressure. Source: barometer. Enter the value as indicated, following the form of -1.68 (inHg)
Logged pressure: 29.85 (inHg)
